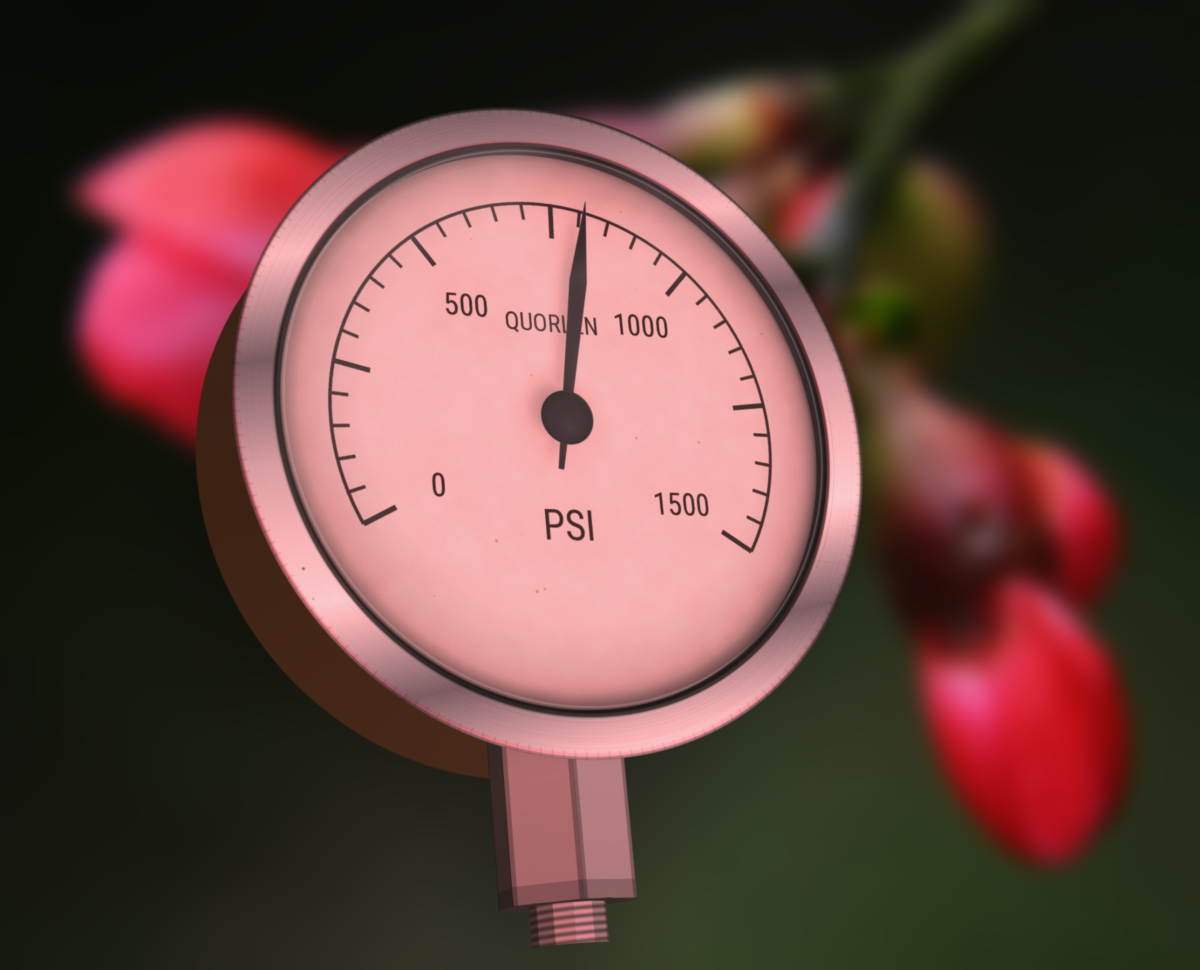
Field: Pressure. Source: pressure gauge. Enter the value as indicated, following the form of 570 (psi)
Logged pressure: 800 (psi)
